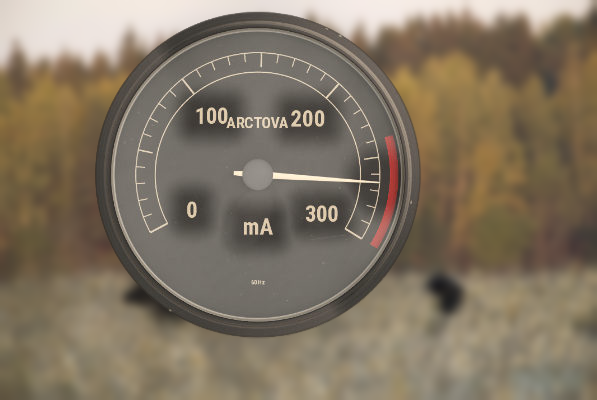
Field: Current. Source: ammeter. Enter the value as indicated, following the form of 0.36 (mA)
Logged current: 265 (mA)
